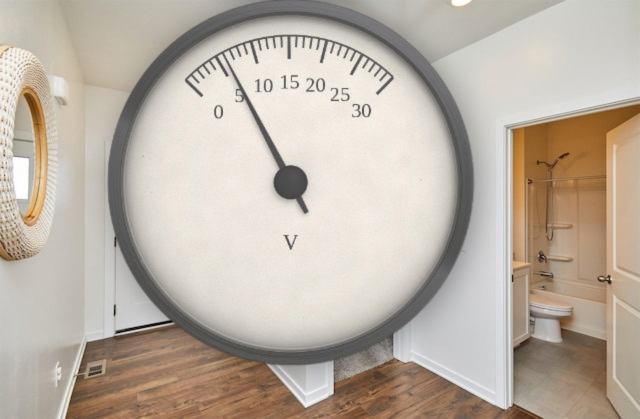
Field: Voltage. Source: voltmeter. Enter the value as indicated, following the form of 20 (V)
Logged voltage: 6 (V)
